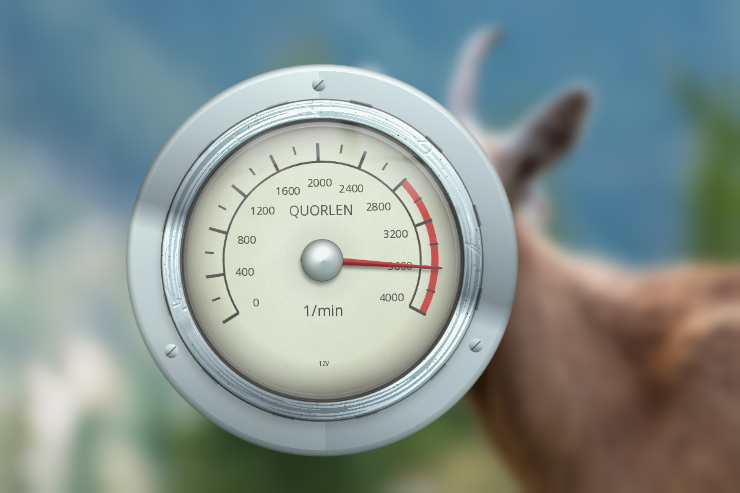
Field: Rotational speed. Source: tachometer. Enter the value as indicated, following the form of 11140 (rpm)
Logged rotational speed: 3600 (rpm)
